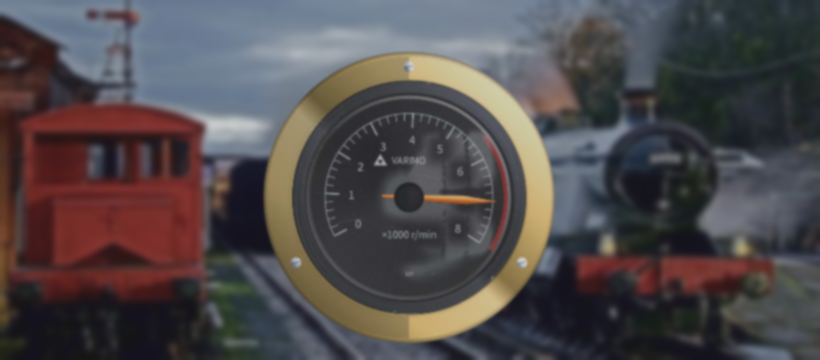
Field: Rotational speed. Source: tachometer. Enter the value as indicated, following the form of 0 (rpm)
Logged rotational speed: 7000 (rpm)
